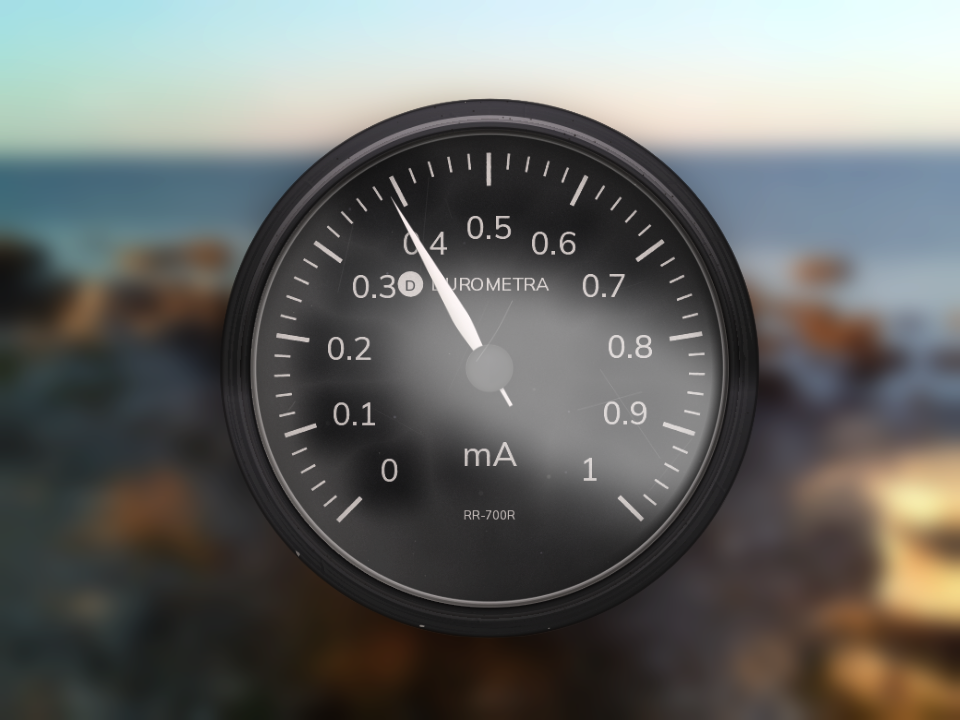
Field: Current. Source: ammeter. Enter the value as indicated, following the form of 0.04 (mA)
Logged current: 0.39 (mA)
